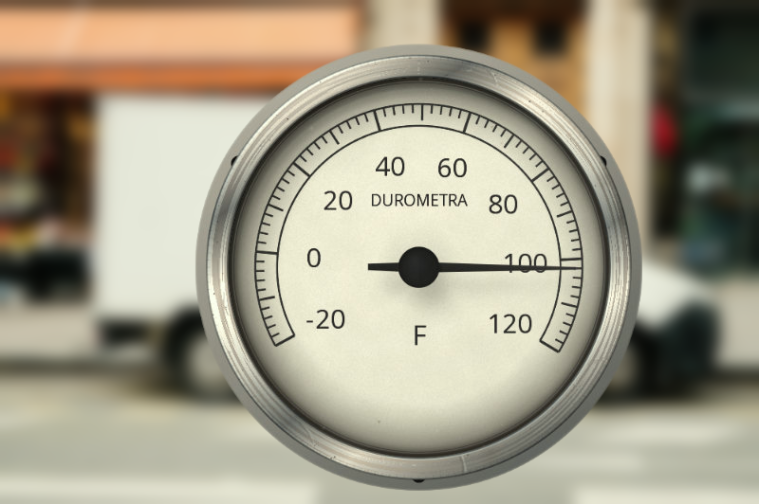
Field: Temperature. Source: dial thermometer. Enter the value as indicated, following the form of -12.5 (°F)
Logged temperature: 102 (°F)
